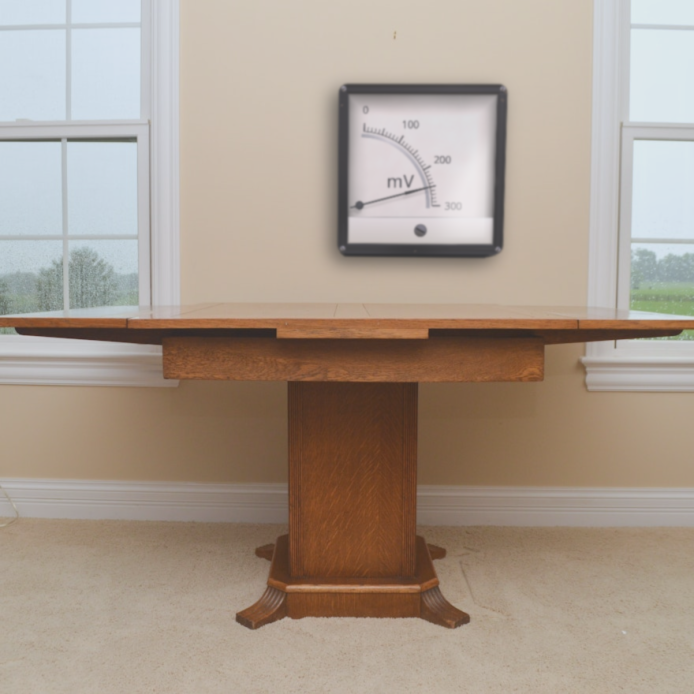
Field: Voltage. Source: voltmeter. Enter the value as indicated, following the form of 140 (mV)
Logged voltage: 250 (mV)
